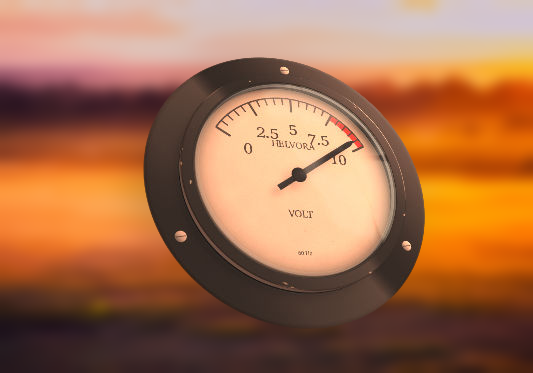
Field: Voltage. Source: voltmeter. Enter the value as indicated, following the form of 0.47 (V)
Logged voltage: 9.5 (V)
